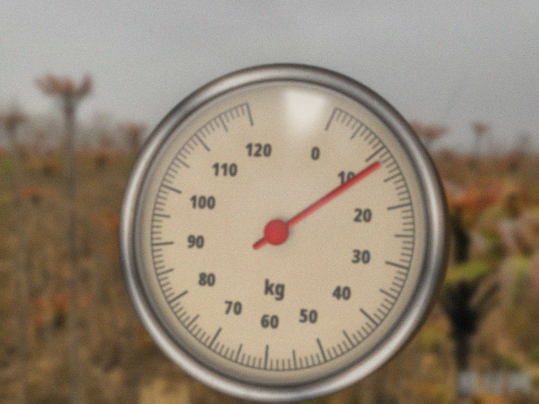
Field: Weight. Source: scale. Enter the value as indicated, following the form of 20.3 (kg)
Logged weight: 12 (kg)
